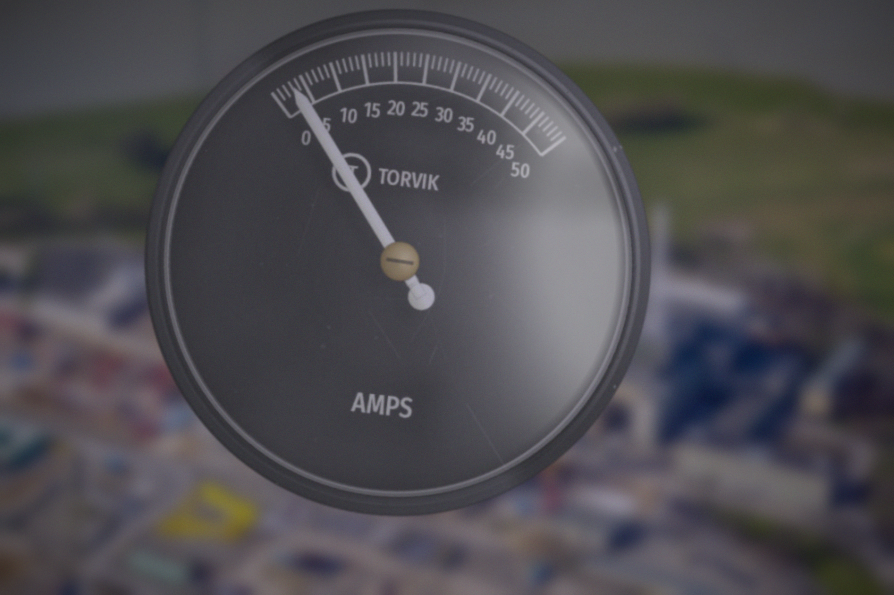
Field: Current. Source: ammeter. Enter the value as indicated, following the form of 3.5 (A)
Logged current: 3 (A)
